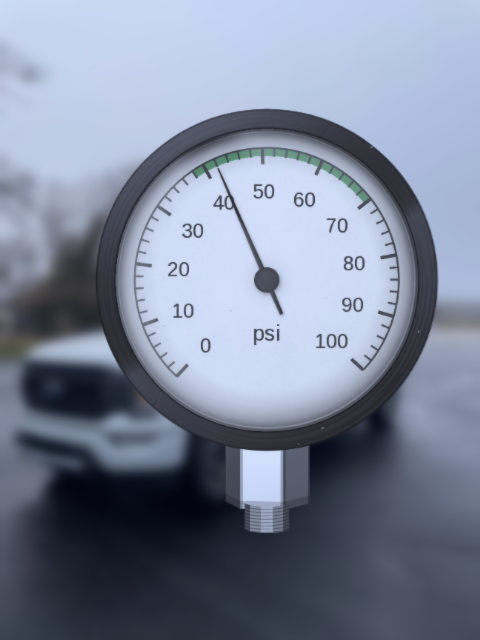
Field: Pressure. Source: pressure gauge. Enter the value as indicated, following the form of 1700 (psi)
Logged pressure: 42 (psi)
